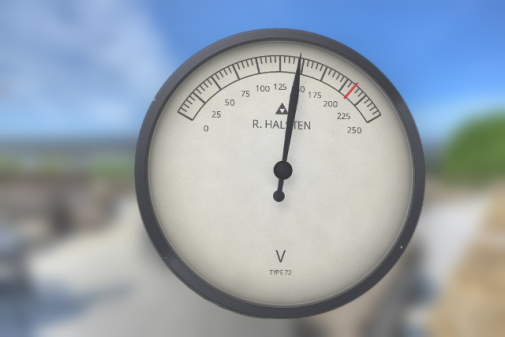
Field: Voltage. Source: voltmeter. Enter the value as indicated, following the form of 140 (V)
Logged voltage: 145 (V)
